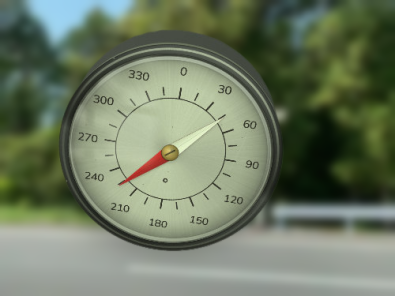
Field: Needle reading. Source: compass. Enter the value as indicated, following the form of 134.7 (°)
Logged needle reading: 225 (°)
